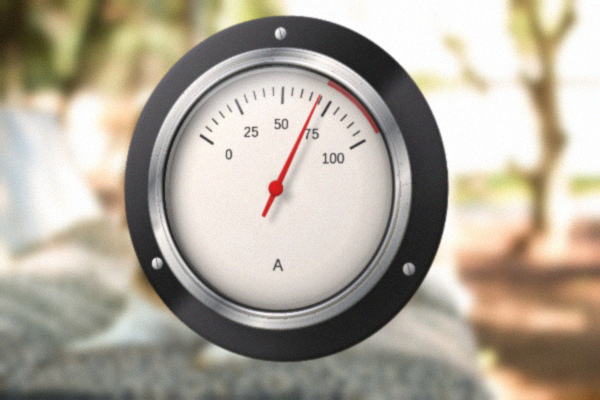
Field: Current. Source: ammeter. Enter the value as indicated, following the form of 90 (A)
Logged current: 70 (A)
